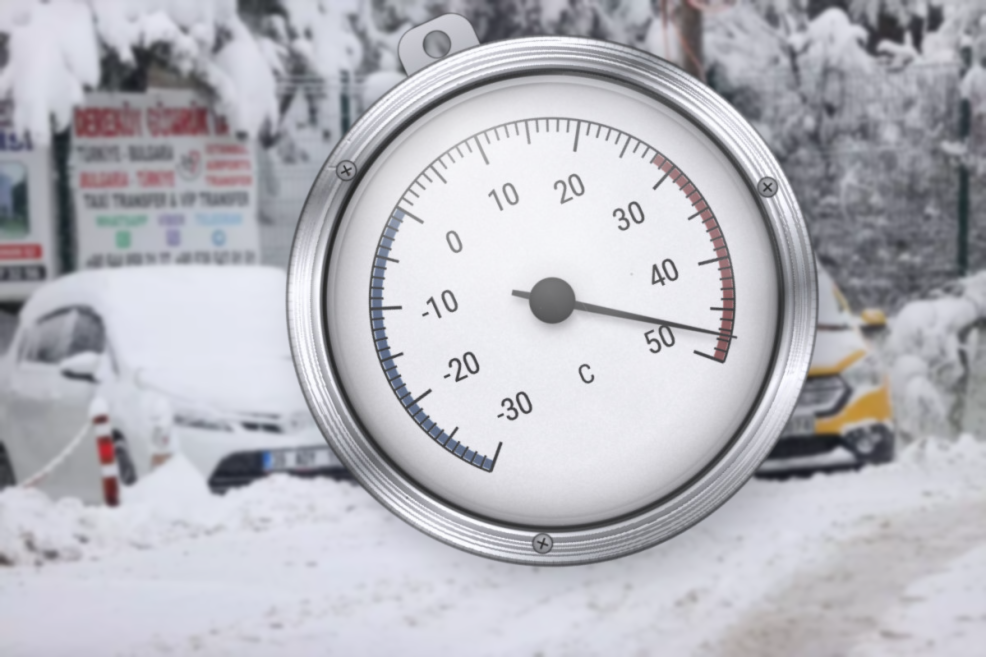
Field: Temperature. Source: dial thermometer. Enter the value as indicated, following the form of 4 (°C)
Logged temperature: 47.5 (°C)
